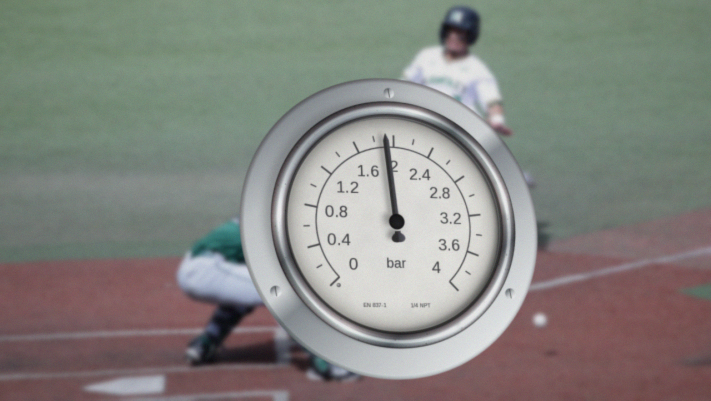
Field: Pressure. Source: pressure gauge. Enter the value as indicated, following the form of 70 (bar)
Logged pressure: 1.9 (bar)
